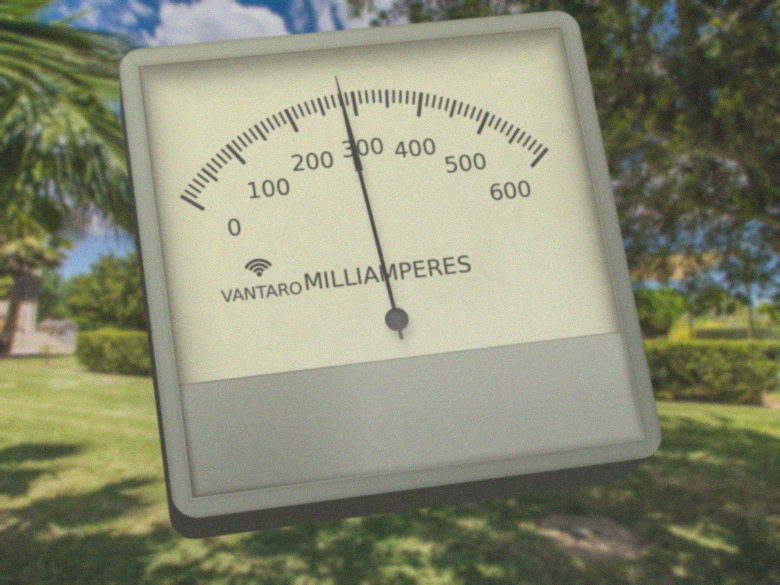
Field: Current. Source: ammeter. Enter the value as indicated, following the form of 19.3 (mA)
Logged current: 280 (mA)
